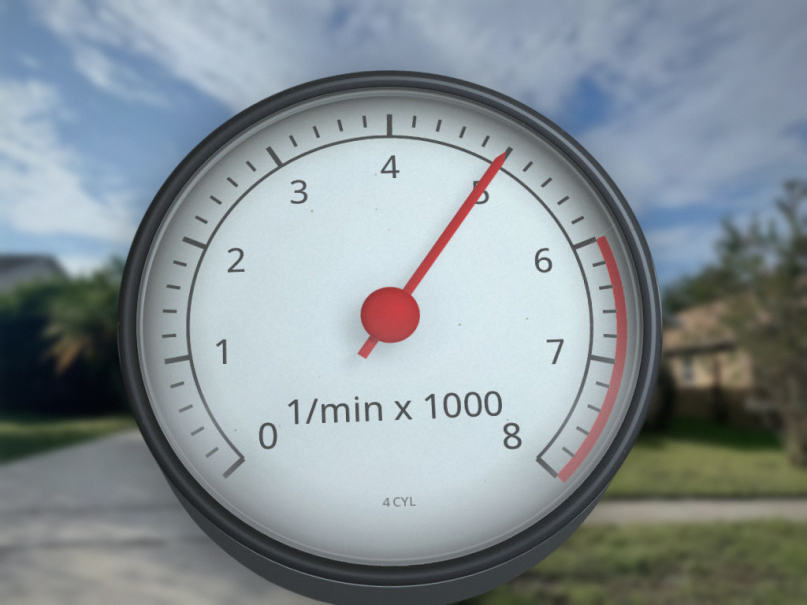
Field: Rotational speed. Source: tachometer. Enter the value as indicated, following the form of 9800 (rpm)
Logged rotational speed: 5000 (rpm)
